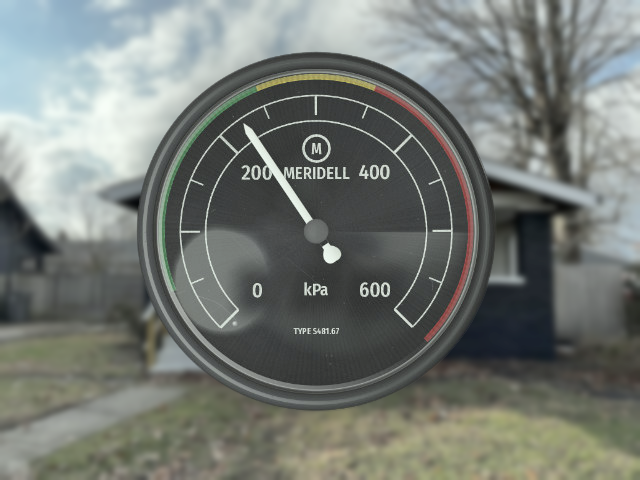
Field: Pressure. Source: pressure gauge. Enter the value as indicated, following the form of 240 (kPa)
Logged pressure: 225 (kPa)
